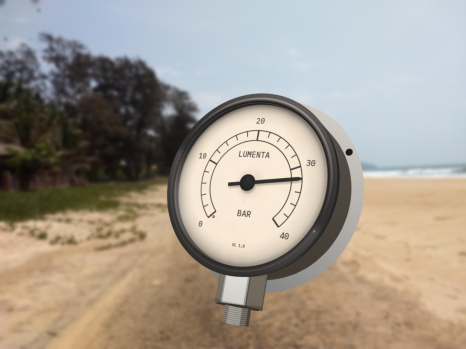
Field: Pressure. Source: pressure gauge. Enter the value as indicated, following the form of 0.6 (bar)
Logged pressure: 32 (bar)
